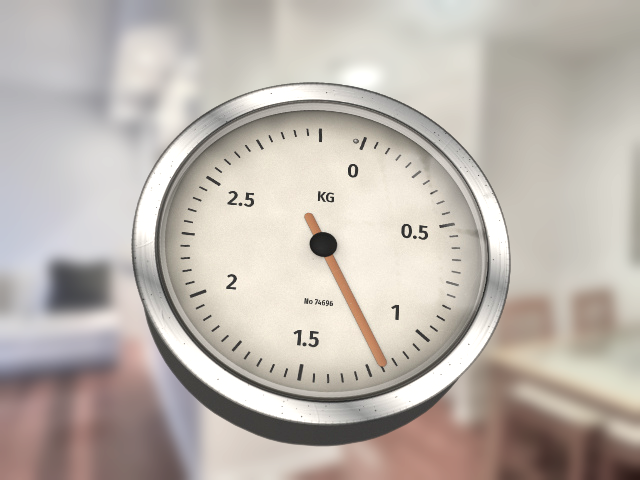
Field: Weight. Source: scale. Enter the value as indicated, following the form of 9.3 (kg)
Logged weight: 1.2 (kg)
